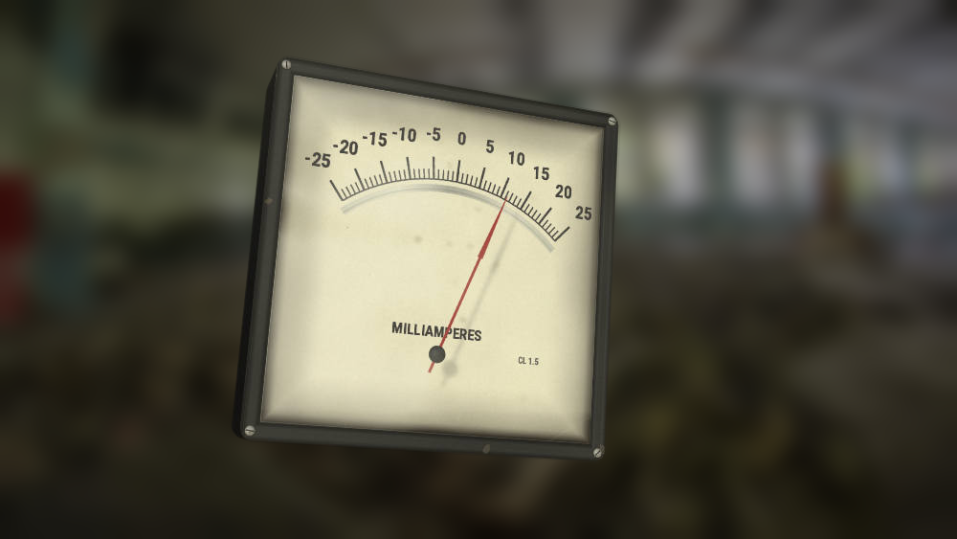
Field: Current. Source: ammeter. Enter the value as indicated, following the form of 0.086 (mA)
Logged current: 11 (mA)
